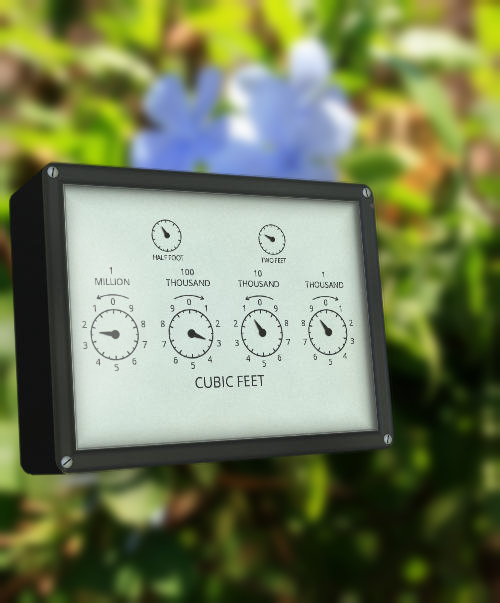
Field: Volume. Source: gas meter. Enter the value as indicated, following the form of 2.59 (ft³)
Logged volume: 230900 (ft³)
